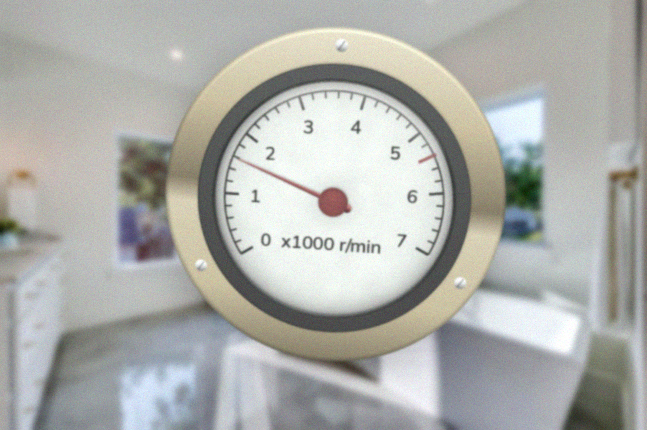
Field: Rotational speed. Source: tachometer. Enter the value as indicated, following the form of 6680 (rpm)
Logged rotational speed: 1600 (rpm)
